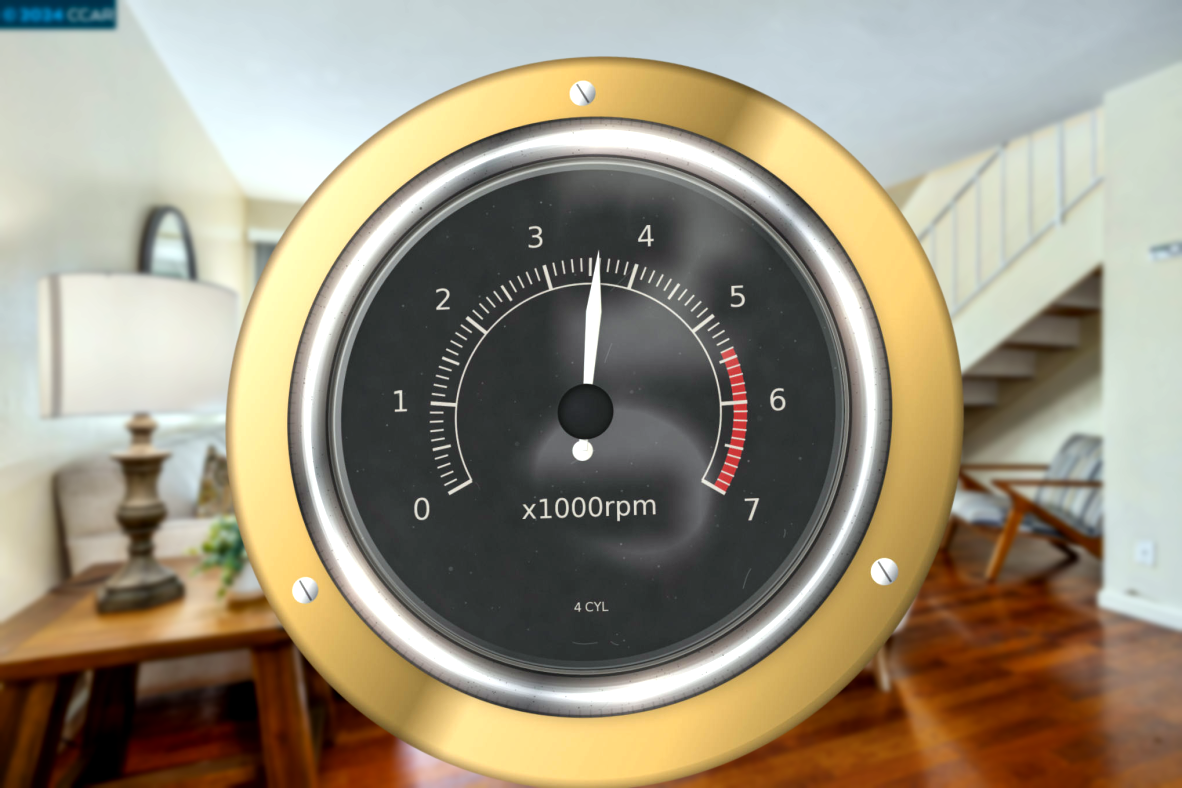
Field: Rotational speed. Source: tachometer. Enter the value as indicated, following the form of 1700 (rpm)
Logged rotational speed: 3600 (rpm)
